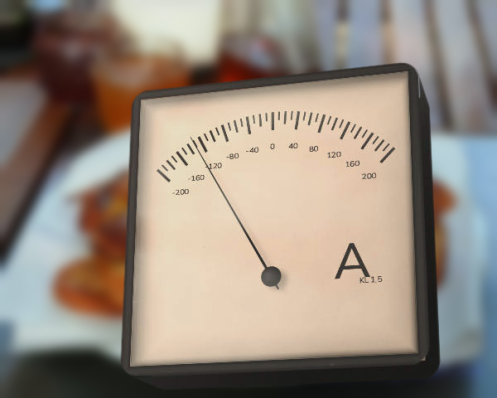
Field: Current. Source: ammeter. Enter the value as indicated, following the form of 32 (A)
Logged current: -130 (A)
